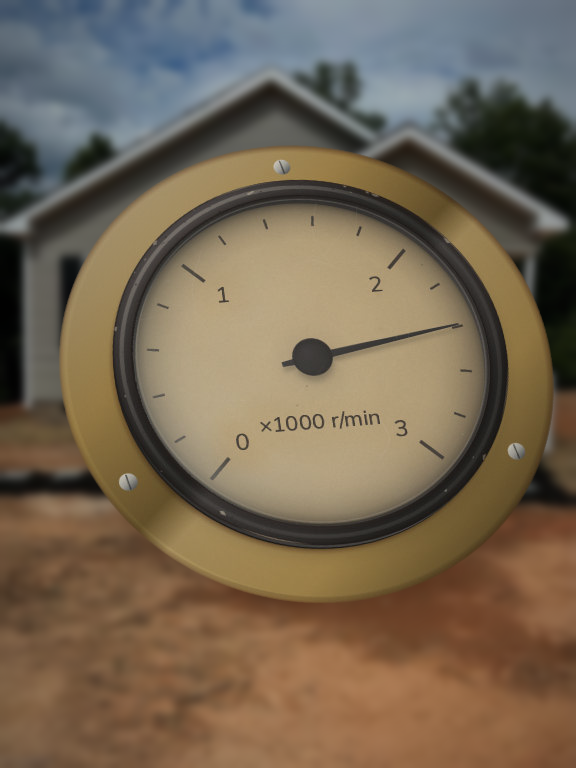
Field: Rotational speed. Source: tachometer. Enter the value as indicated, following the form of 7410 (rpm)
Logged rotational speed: 2400 (rpm)
